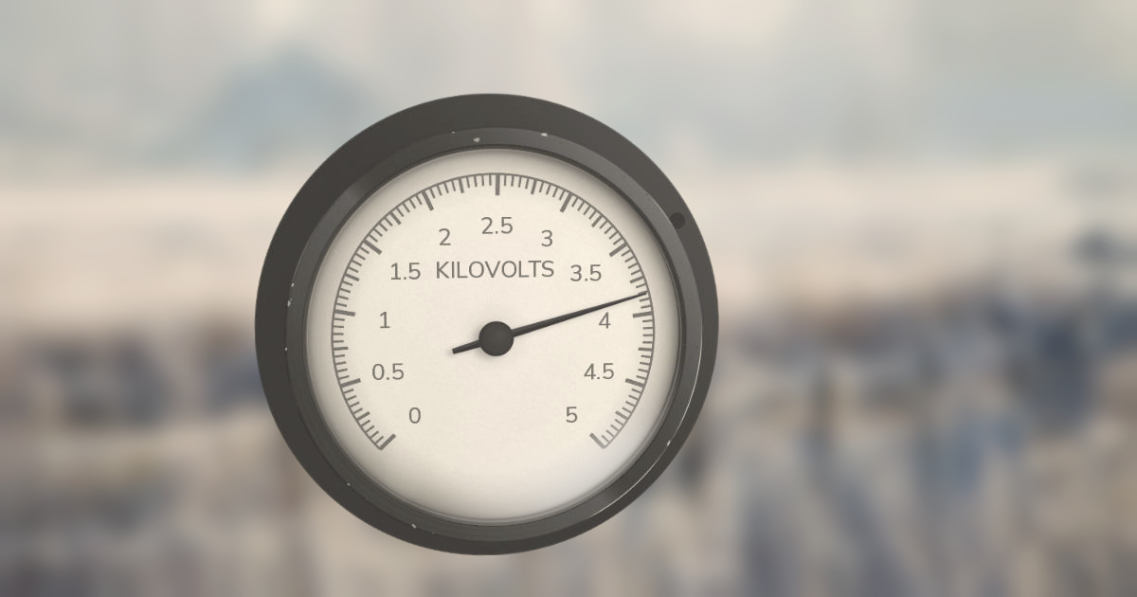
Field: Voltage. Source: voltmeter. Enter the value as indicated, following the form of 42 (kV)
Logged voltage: 3.85 (kV)
